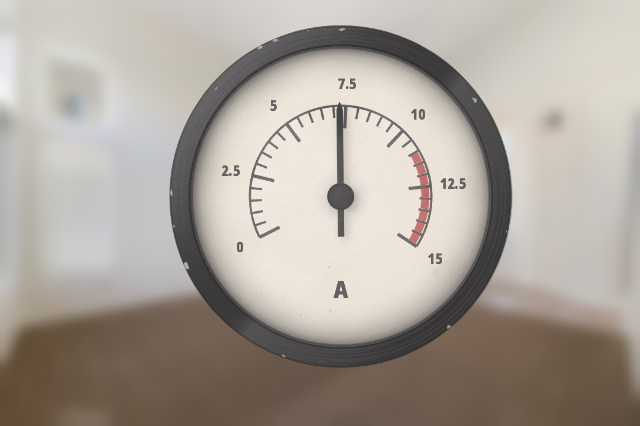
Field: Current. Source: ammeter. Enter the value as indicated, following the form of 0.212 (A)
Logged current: 7.25 (A)
